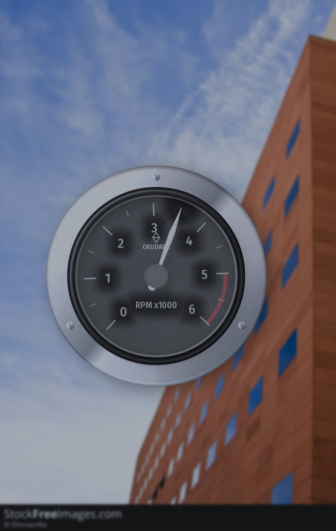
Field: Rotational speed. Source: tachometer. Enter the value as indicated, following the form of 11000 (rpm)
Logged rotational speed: 3500 (rpm)
